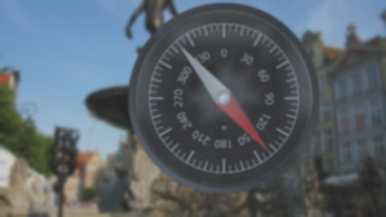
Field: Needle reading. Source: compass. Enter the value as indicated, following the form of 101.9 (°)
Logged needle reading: 140 (°)
